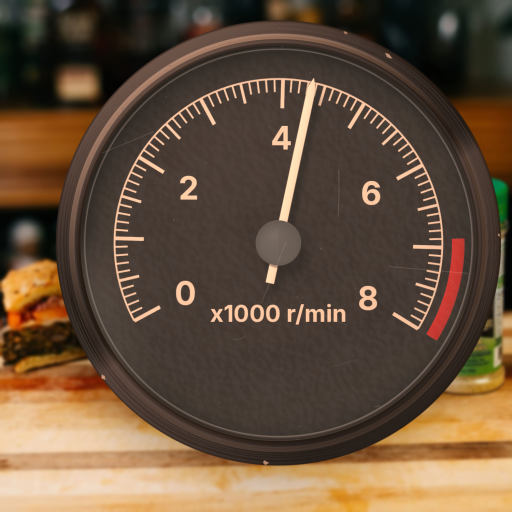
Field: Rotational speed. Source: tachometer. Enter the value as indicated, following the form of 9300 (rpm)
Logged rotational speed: 4350 (rpm)
